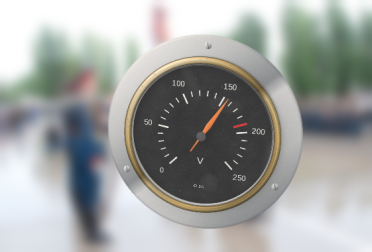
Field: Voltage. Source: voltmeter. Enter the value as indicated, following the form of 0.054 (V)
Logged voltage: 155 (V)
